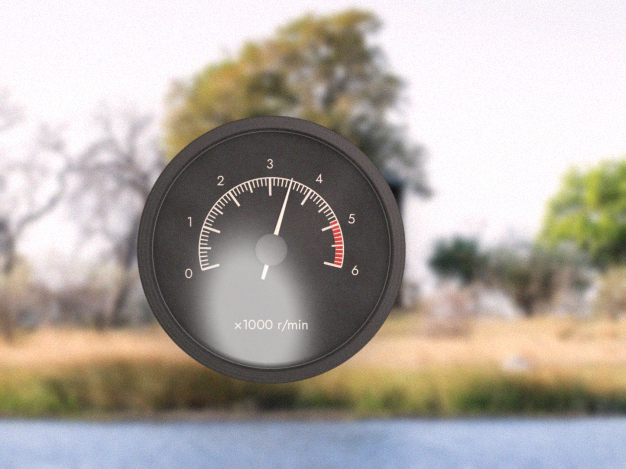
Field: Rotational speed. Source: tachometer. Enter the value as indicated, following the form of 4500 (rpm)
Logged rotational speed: 3500 (rpm)
